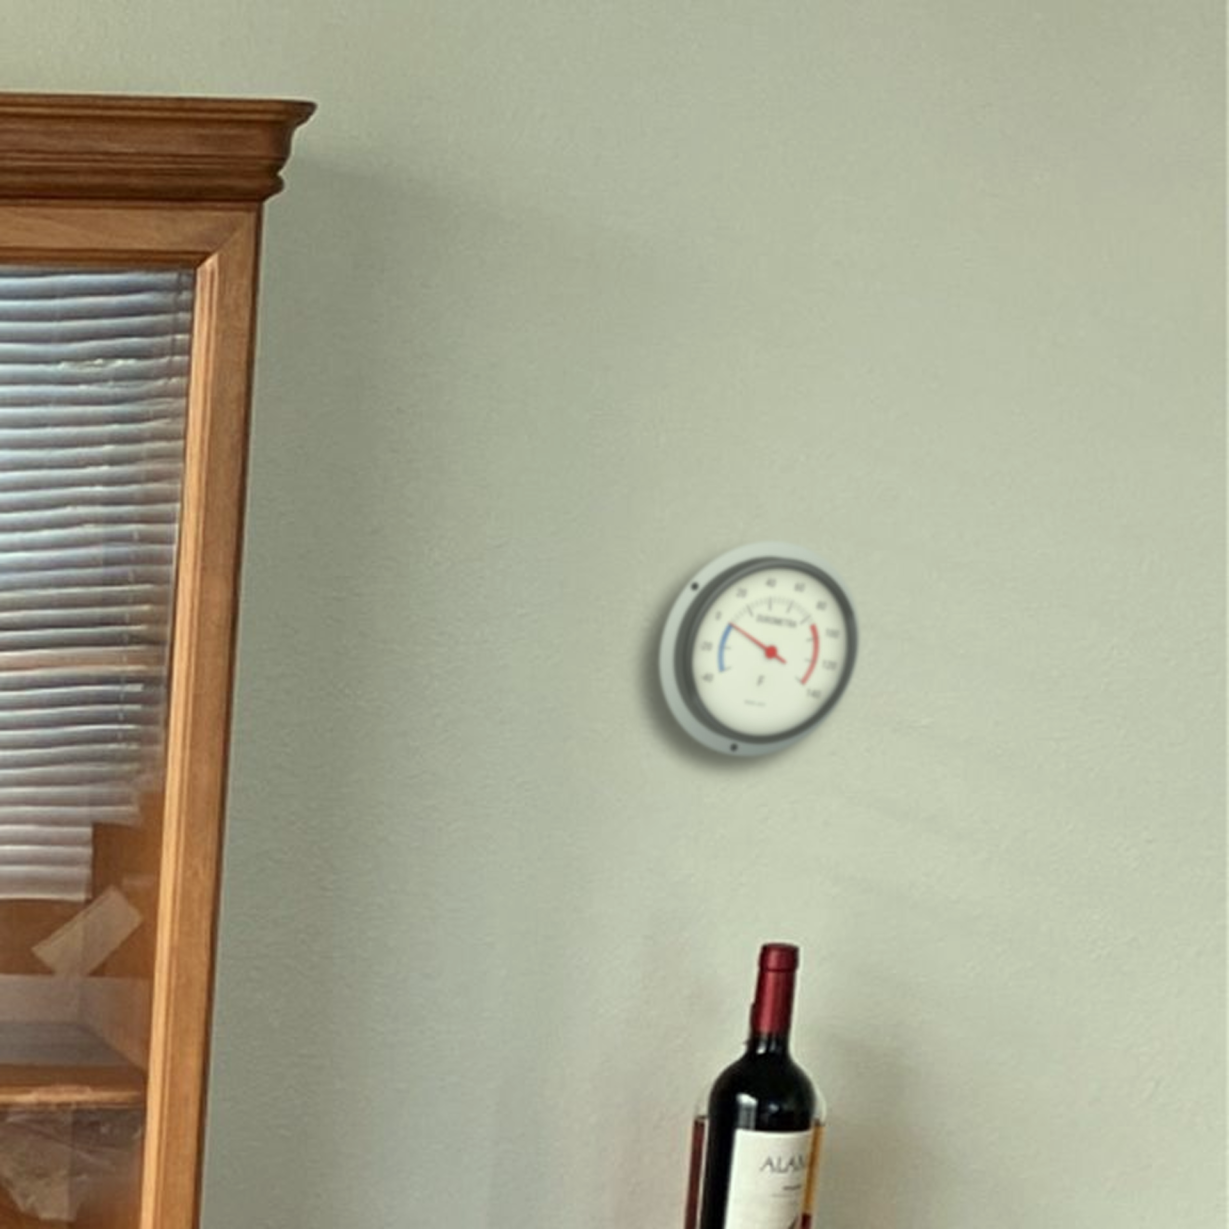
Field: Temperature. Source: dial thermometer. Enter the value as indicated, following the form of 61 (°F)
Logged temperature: 0 (°F)
